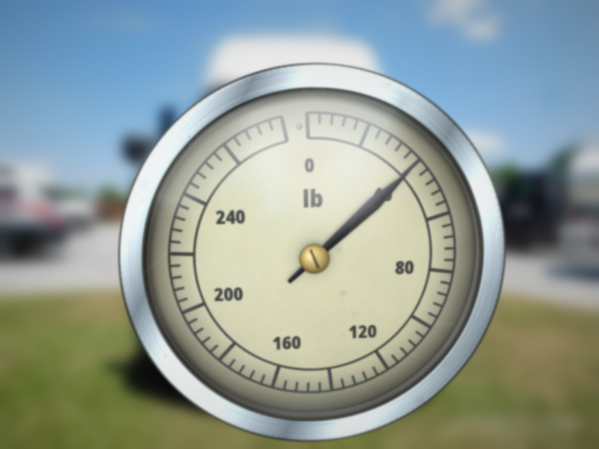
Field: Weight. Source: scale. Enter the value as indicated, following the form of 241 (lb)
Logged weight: 40 (lb)
